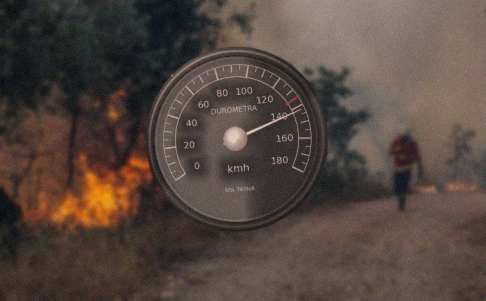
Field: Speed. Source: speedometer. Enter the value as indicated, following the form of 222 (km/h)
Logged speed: 142.5 (km/h)
